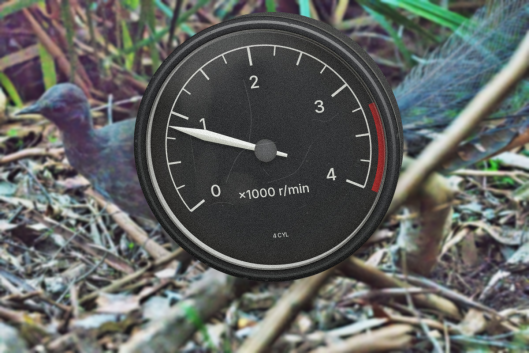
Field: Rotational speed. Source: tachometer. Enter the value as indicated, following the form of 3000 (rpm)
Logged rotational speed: 875 (rpm)
